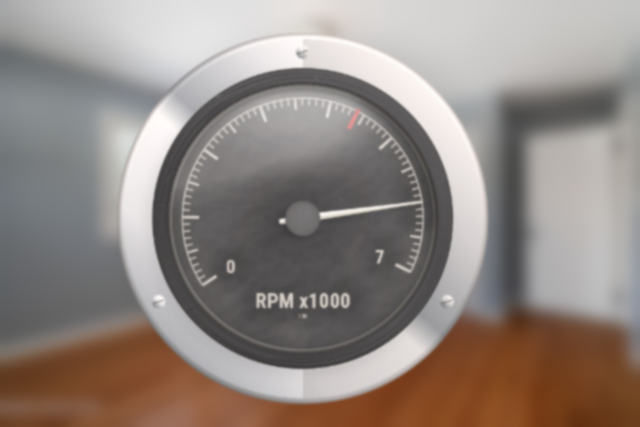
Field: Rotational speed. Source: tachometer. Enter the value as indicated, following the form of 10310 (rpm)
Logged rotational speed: 6000 (rpm)
